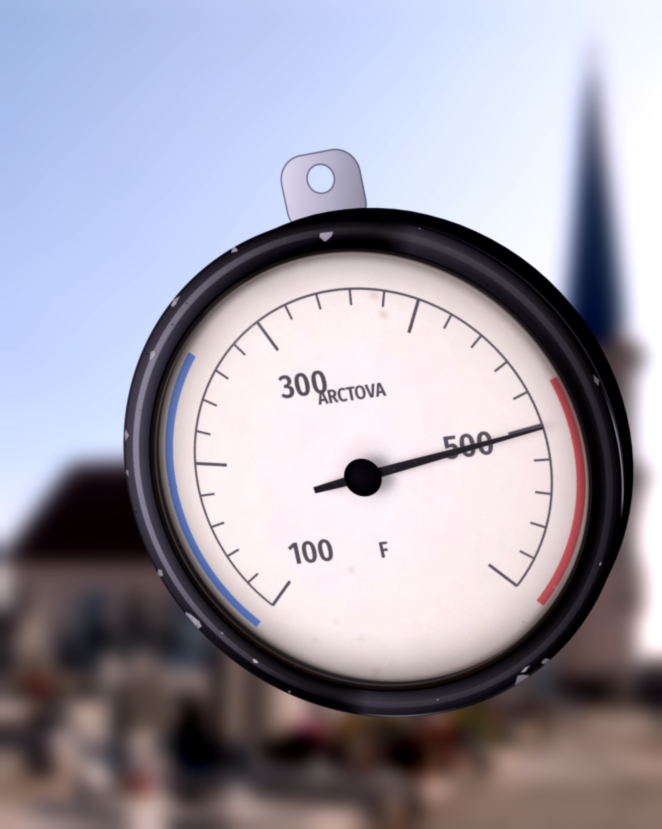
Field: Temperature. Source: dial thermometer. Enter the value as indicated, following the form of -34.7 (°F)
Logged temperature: 500 (°F)
